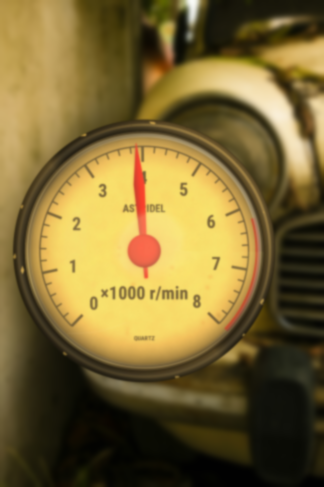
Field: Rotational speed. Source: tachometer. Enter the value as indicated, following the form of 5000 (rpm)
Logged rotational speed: 3900 (rpm)
